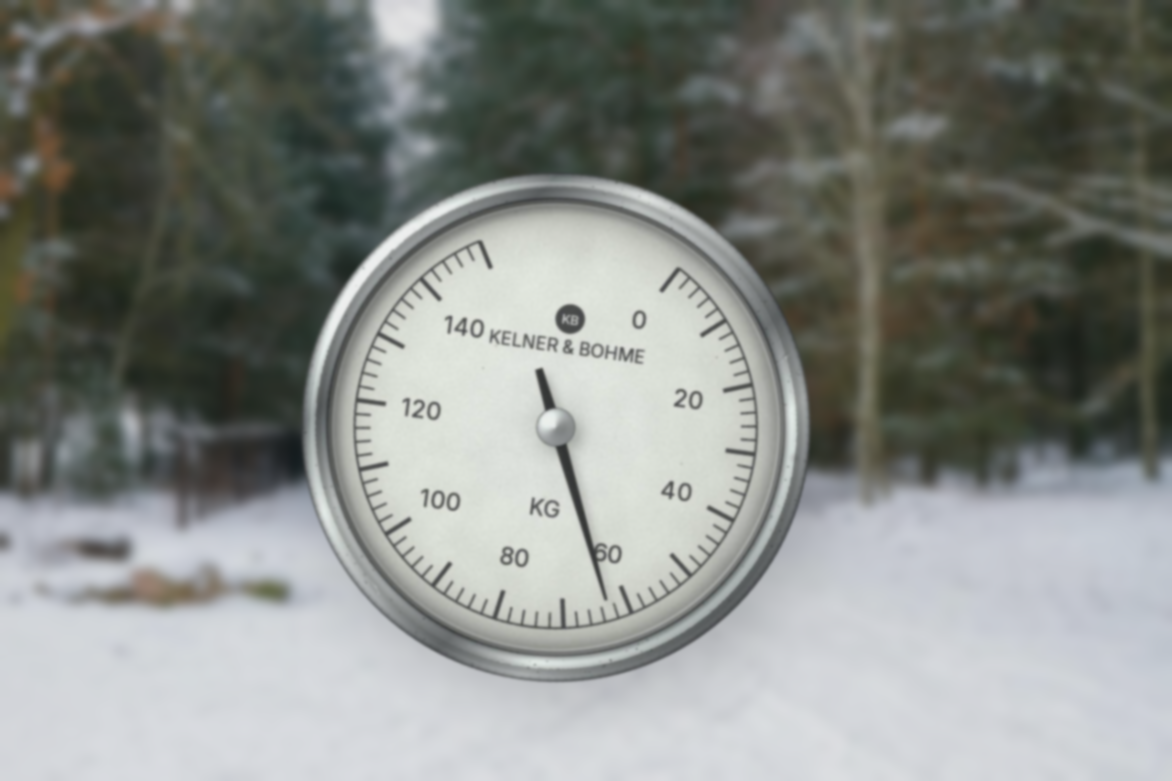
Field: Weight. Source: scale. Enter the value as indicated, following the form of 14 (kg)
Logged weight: 63 (kg)
